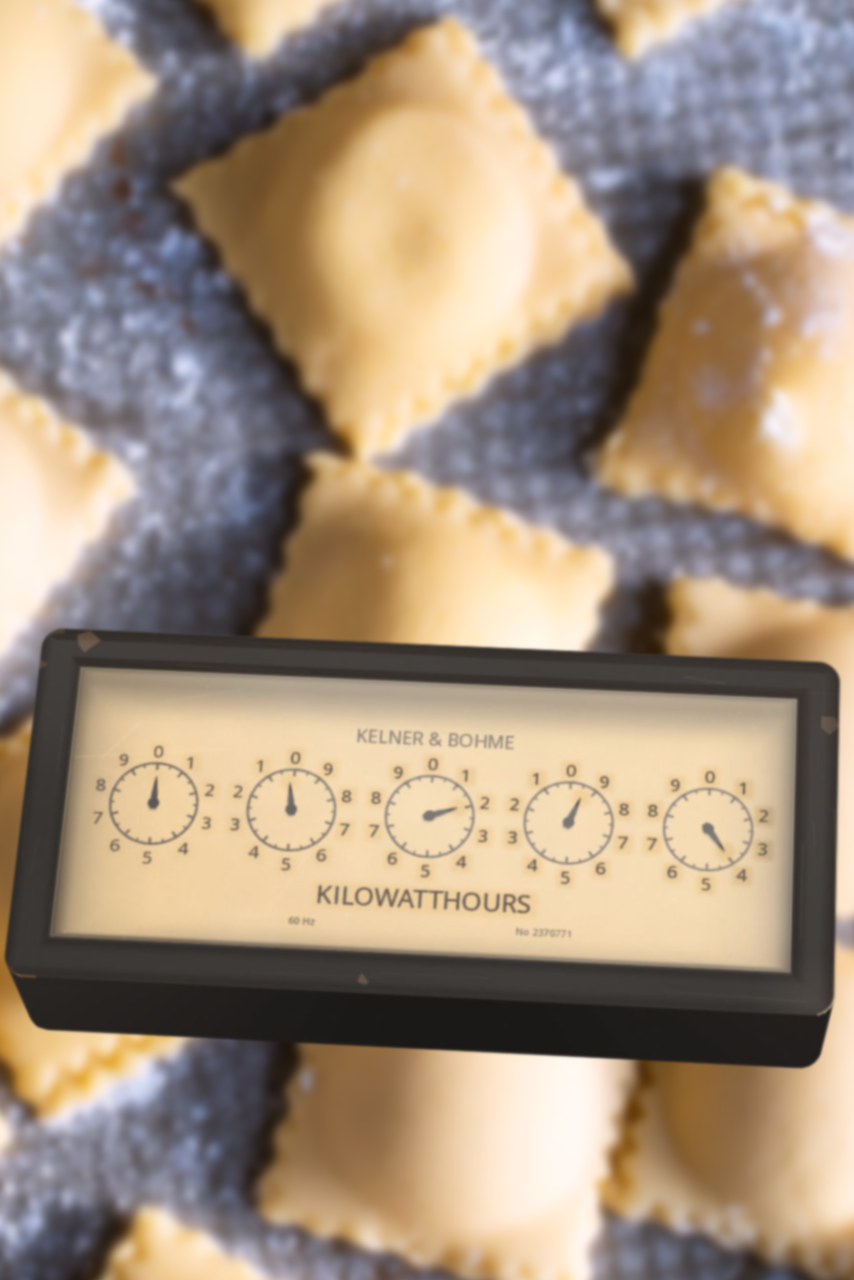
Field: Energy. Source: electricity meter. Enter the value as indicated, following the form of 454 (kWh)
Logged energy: 194 (kWh)
